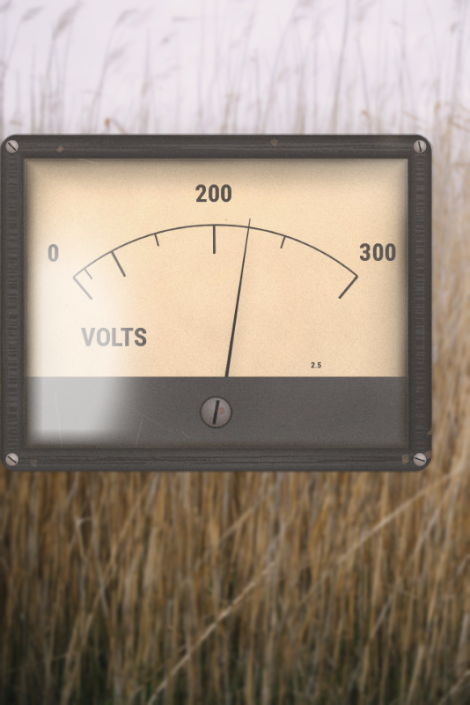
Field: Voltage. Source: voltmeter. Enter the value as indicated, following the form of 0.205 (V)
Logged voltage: 225 (V)
